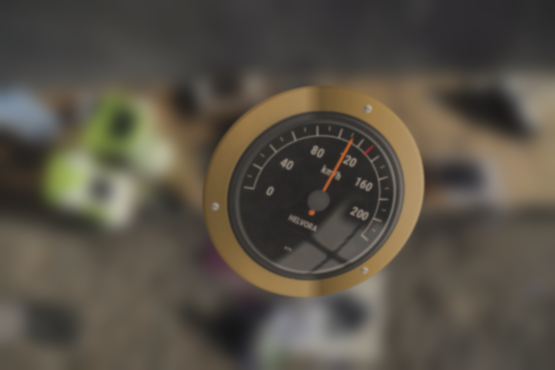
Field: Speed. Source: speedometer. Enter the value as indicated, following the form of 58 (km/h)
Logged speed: 110 (km/h)
